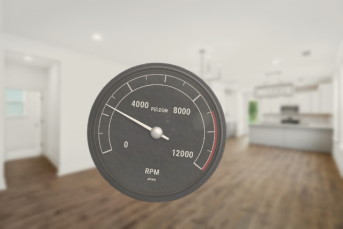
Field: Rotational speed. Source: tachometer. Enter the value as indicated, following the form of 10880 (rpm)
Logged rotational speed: 2500 (rpm)
